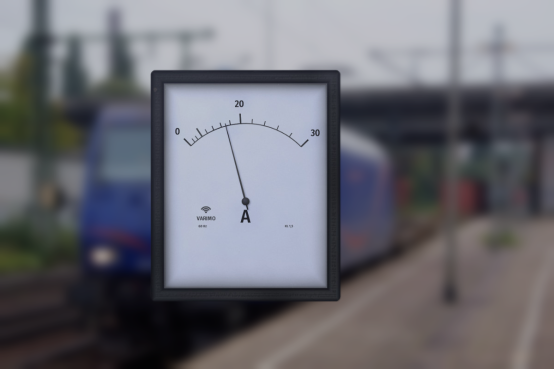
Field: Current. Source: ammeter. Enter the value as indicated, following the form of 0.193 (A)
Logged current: 17 (A)
